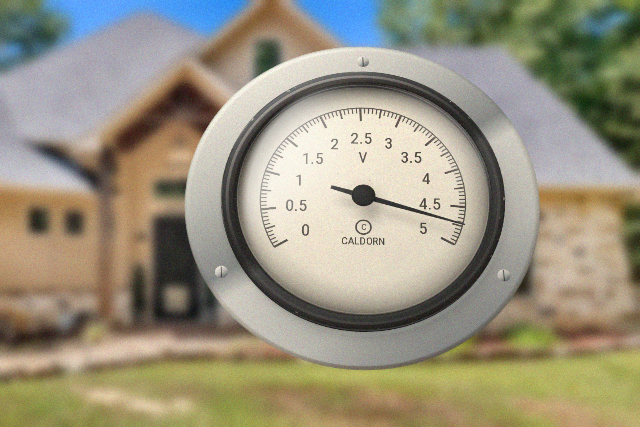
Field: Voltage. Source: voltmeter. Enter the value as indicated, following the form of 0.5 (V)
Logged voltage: 4.75 (V)
